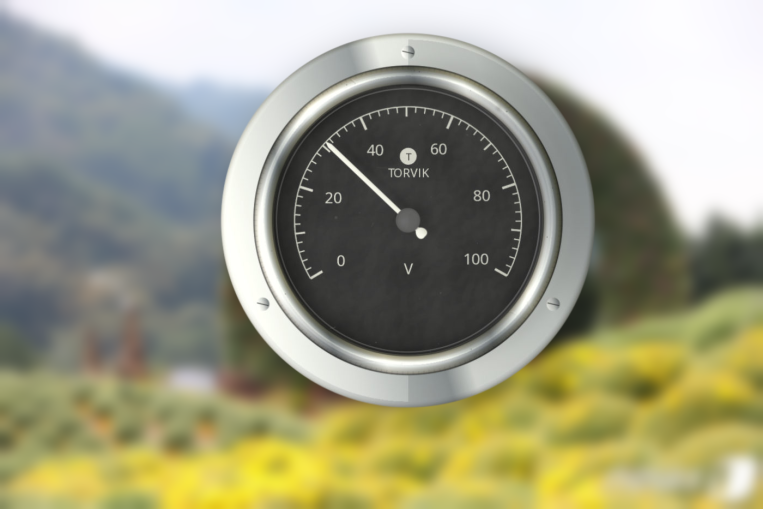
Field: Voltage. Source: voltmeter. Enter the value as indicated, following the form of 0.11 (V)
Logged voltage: 31 (V)
